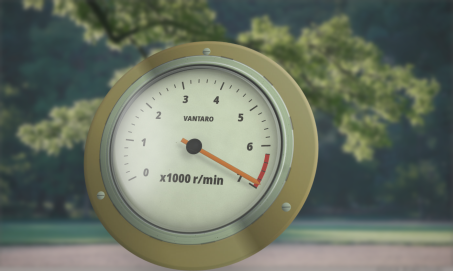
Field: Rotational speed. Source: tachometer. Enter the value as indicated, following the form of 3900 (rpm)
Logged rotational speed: 6900 (rpm)
